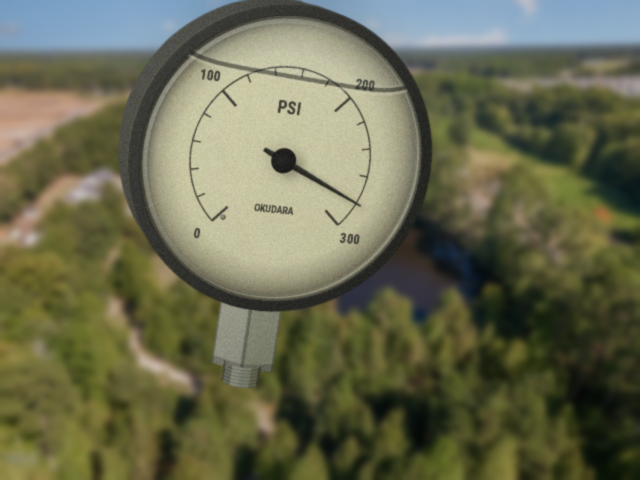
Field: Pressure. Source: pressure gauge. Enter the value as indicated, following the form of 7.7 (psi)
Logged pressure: 280 (psi)
